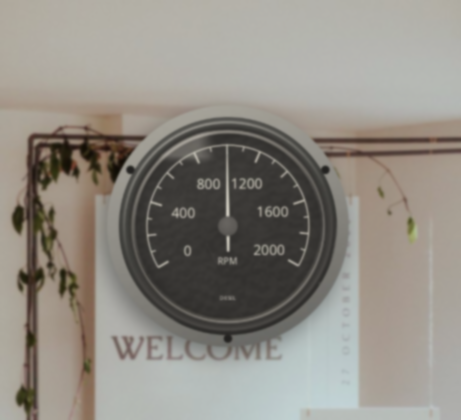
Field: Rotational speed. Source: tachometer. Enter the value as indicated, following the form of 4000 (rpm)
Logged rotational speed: 1000 (rpm)
